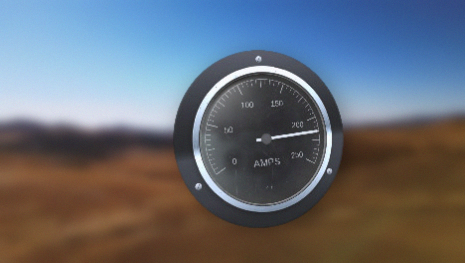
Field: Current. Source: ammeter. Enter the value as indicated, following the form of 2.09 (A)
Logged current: 215 (A)
